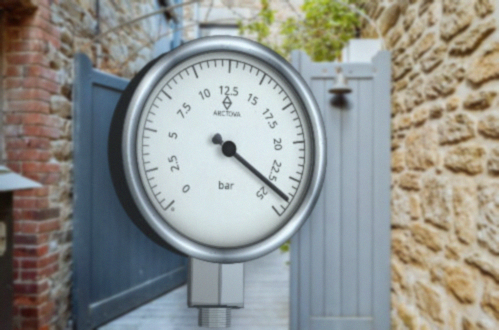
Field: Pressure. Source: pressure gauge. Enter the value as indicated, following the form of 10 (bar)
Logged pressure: 24 (bar)
